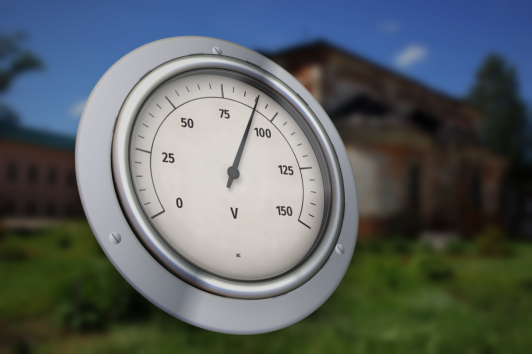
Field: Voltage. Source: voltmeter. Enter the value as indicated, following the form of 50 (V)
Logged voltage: 90 (V)
